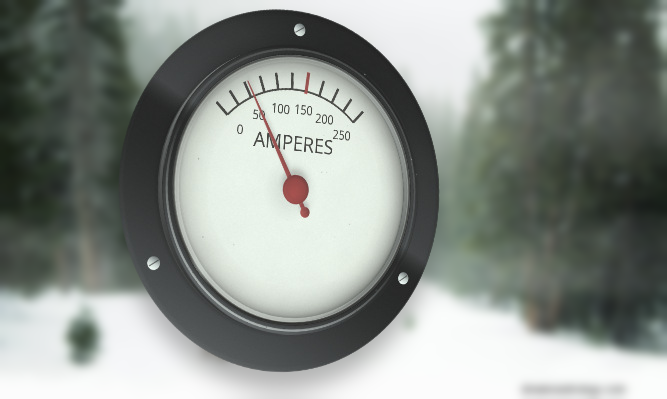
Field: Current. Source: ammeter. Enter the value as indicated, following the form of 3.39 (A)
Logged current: 50 (A)
